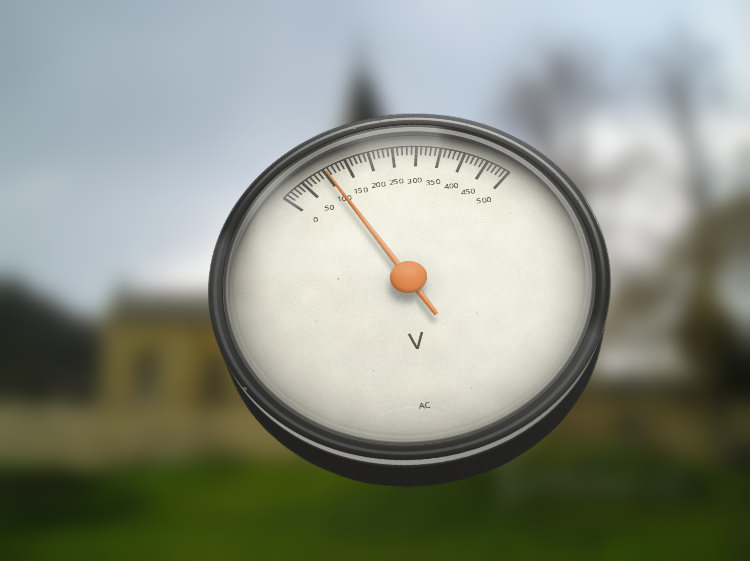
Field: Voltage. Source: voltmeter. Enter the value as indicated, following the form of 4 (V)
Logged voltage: 100 (V)
